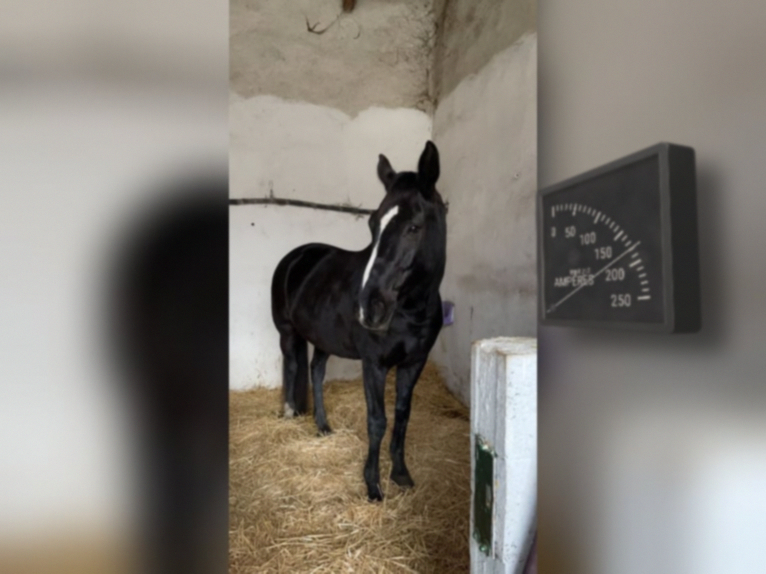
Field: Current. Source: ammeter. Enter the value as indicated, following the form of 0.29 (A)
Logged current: 180 (A)
